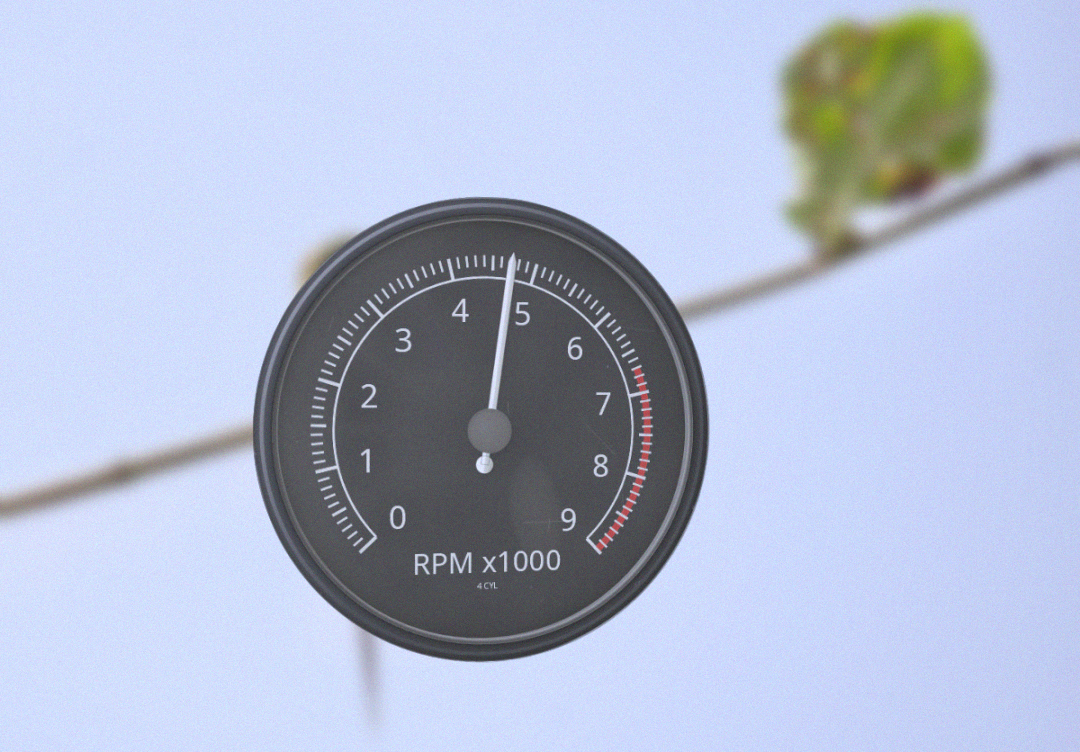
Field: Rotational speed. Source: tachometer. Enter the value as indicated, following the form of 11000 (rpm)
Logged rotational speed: 4700 (rpm)
